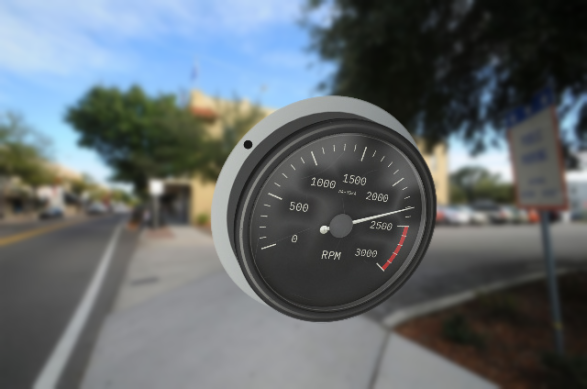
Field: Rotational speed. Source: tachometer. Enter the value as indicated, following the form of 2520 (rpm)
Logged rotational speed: 2300 (rpm)
